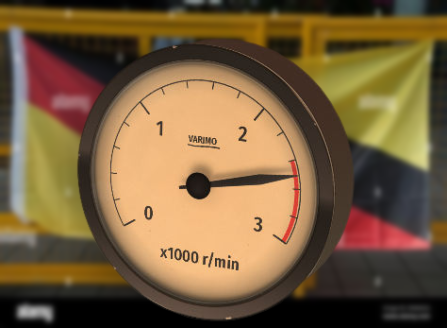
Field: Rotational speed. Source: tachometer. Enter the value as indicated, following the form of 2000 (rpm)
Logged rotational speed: 2500 (rpm)
